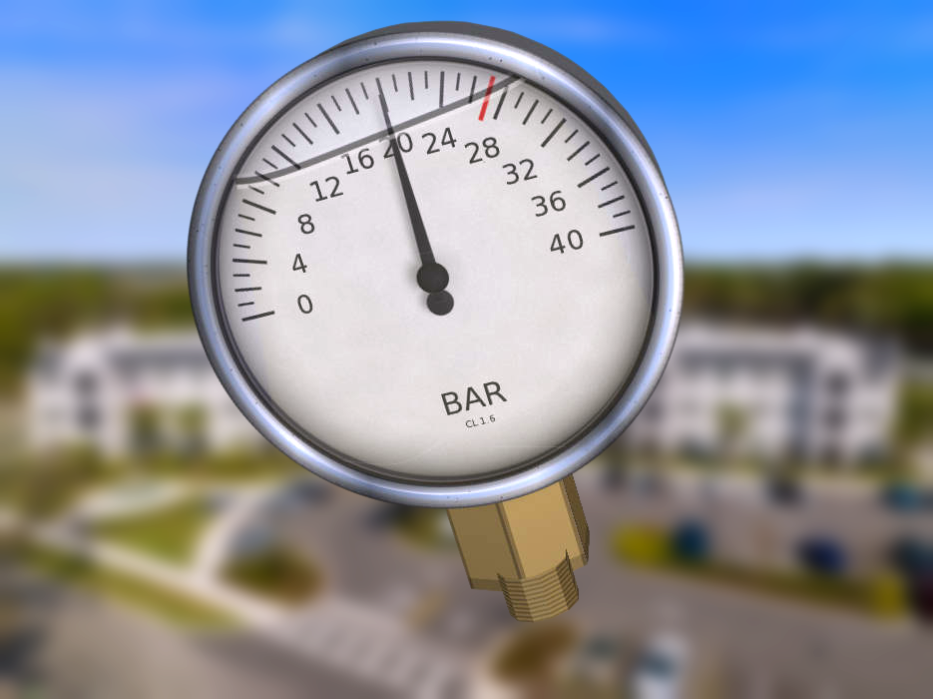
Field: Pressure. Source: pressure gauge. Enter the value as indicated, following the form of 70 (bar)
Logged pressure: 20 (bar)
